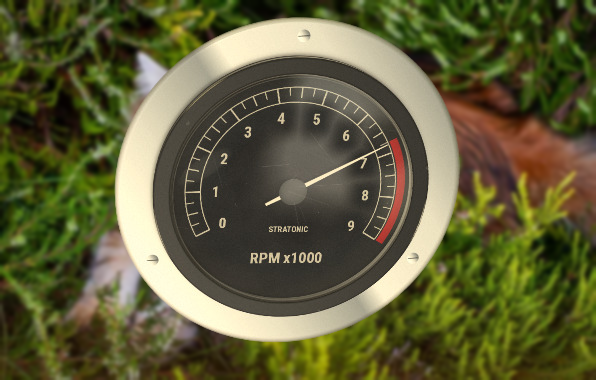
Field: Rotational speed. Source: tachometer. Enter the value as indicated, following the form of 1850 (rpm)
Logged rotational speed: 6750 (rpm)
